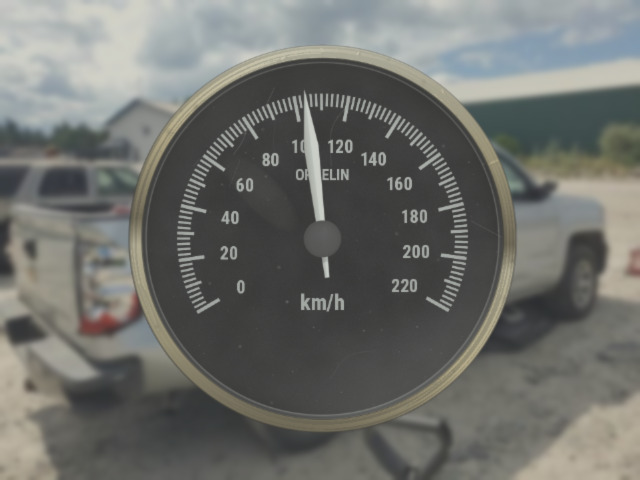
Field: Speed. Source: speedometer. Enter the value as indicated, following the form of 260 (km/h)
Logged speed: 104 (km/h)
